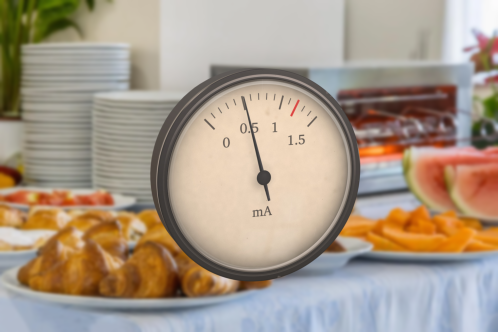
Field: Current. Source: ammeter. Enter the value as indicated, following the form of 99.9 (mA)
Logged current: 0.5 (mA)
